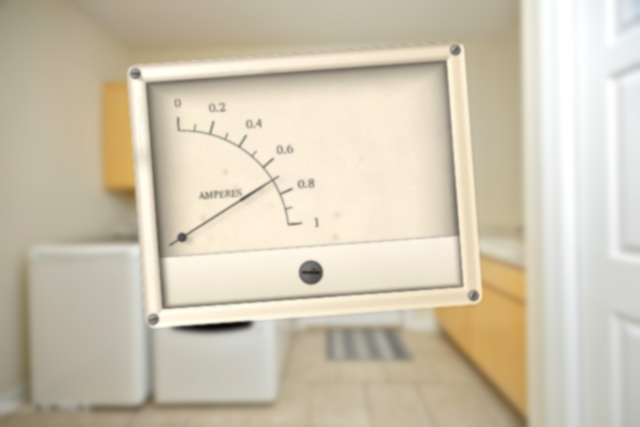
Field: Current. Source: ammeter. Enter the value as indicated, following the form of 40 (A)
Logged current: 0.7 (A)
